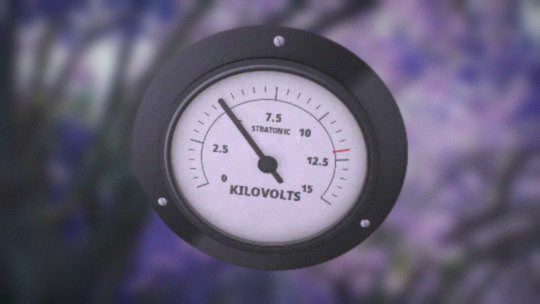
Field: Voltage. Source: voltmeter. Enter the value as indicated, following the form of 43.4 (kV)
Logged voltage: 5 (kV)
